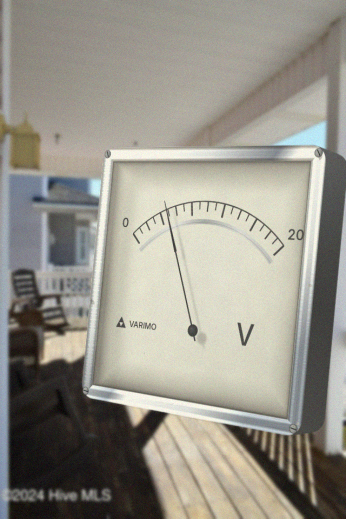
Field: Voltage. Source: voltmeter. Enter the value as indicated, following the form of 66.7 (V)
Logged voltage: 5 (V)
